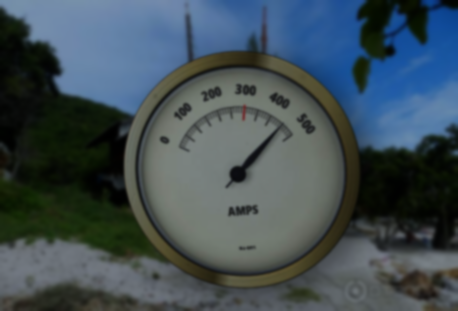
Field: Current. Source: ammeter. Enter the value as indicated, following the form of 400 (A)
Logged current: 450 (A)
